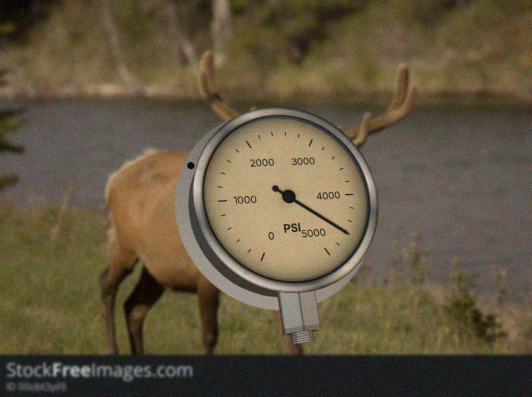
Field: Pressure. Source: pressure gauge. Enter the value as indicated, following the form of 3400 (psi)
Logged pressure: 4600 (psi)
